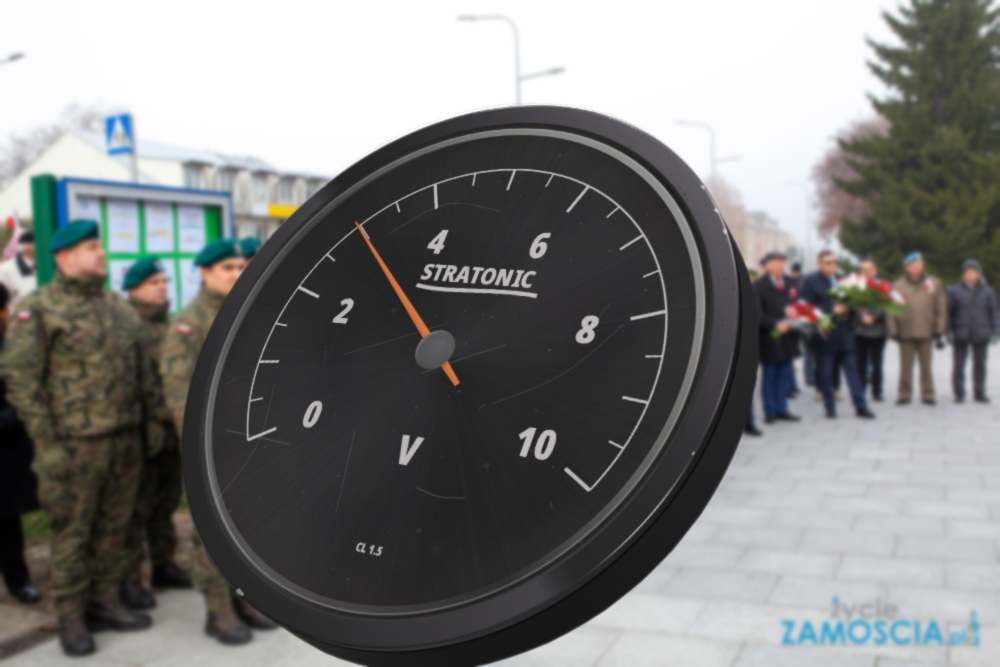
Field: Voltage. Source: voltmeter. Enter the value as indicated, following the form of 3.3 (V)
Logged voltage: 3 (V)
